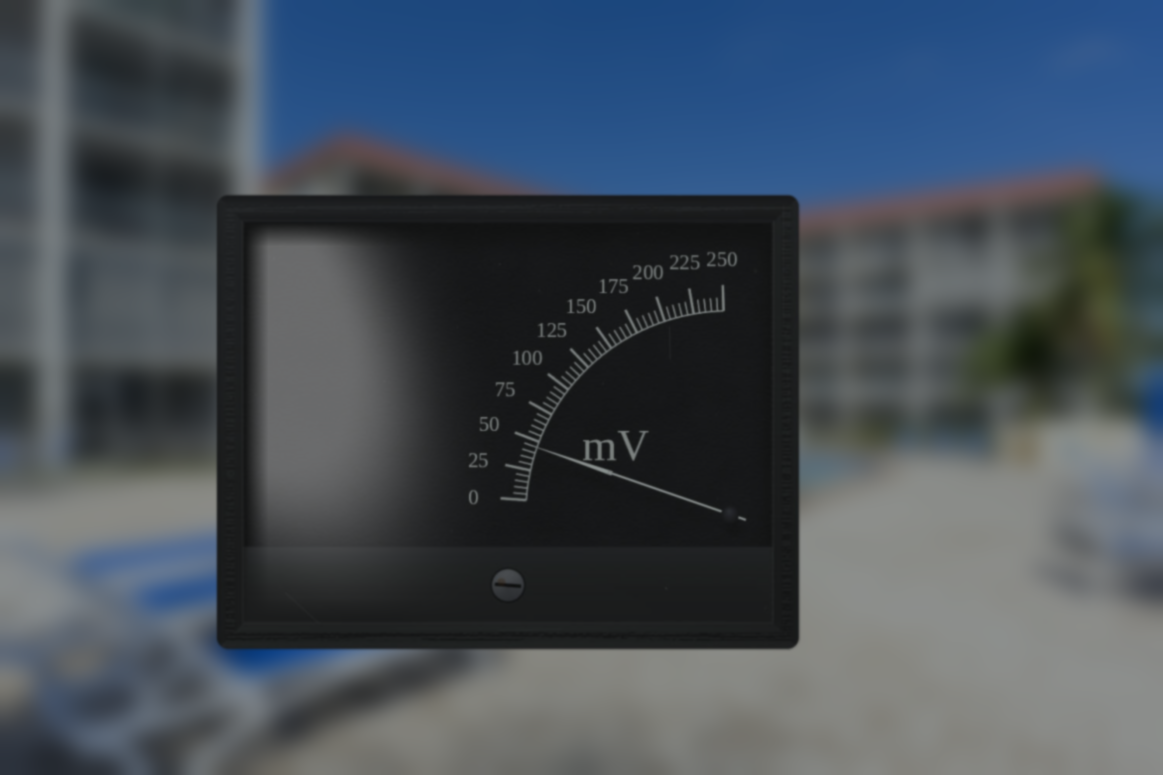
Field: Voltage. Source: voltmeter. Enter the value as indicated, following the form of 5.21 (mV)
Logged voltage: 45 (mV)
